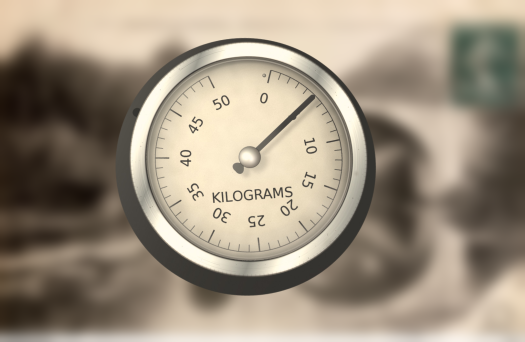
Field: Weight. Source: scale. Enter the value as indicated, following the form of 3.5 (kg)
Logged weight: 5 (kg)
